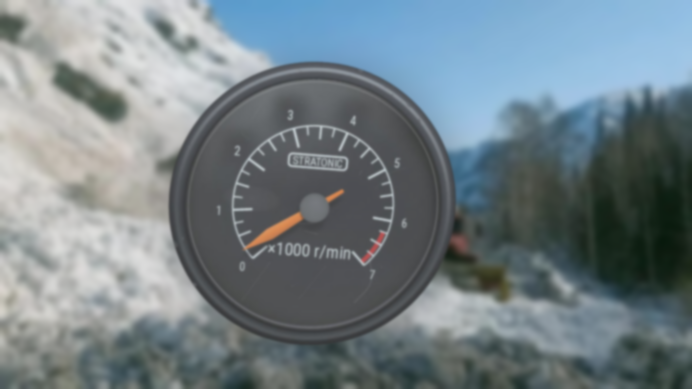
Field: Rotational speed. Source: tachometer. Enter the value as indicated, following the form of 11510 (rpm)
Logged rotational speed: 250 (rpm)
